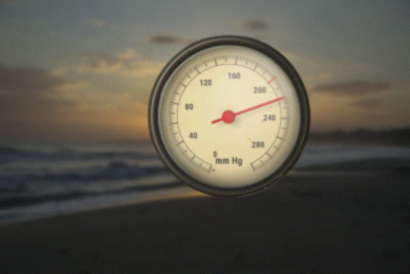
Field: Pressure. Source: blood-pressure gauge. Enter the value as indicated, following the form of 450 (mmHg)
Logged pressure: 220 (mmHg)
